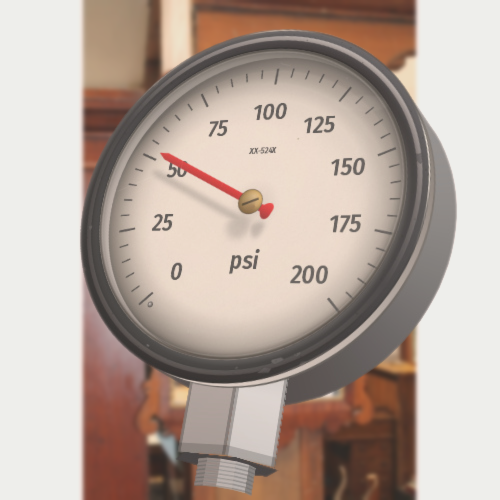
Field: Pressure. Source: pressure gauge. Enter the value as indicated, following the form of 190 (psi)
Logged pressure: 52.5 (psi)
